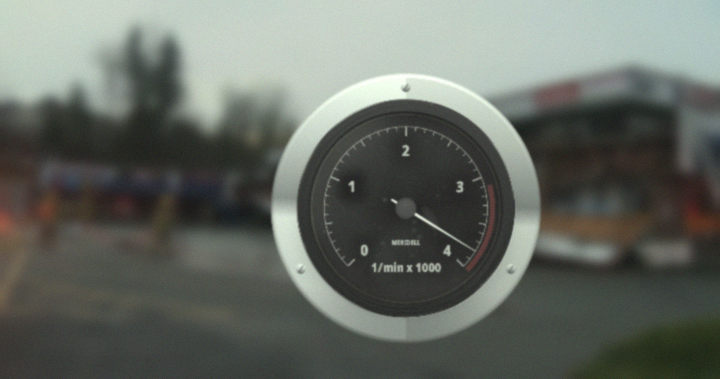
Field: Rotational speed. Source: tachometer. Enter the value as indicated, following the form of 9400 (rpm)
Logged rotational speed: 3800 (rpm)
